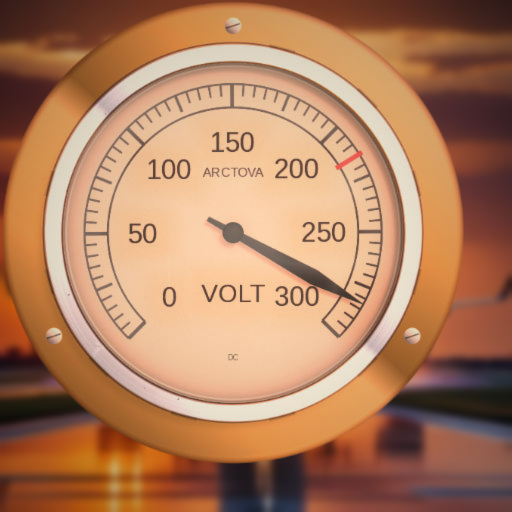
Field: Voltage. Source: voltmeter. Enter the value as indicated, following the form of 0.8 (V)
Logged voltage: 282.5 (V)
